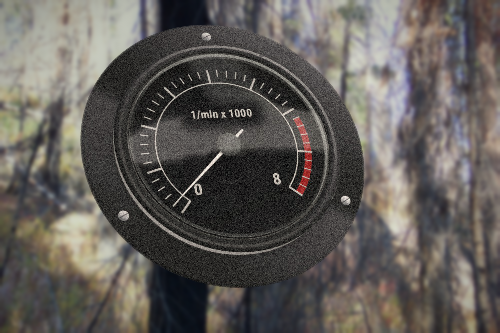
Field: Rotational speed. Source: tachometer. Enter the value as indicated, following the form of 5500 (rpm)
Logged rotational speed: 200 (rpm)
